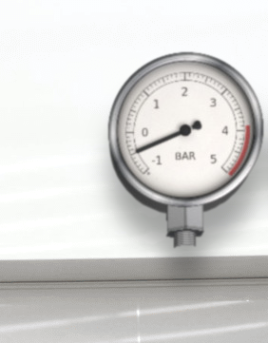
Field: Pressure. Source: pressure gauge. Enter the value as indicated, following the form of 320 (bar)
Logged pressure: -0.5 (bar)
